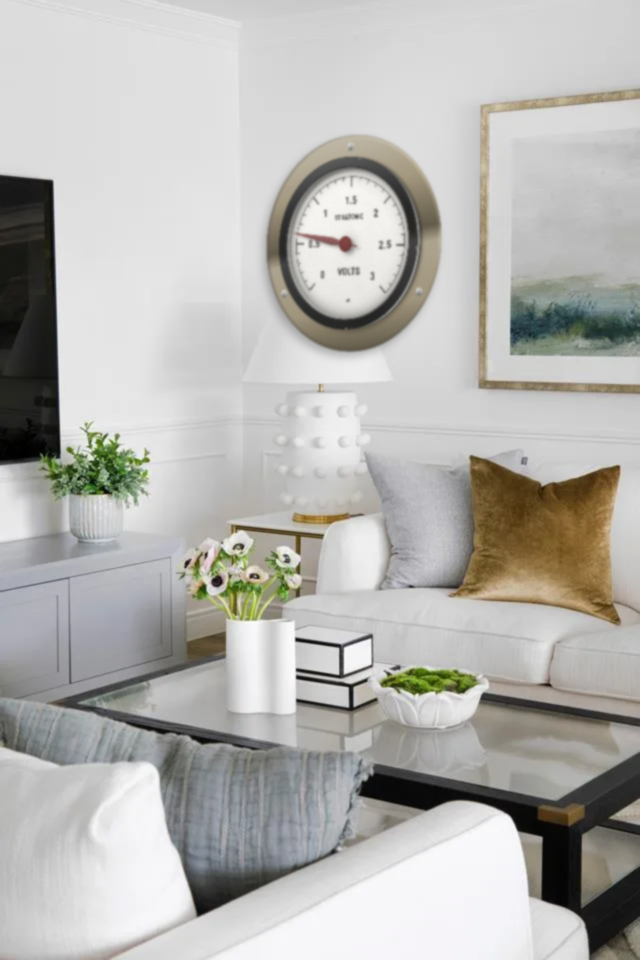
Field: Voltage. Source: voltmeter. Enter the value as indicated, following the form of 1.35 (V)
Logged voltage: 0.6 (V)
